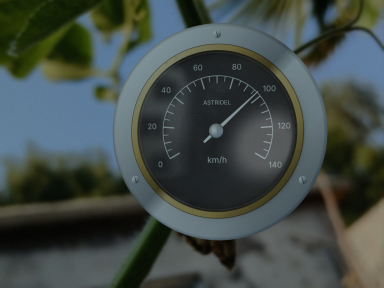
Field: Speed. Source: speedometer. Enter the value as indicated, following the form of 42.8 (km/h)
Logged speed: 97.5 (km/h)
